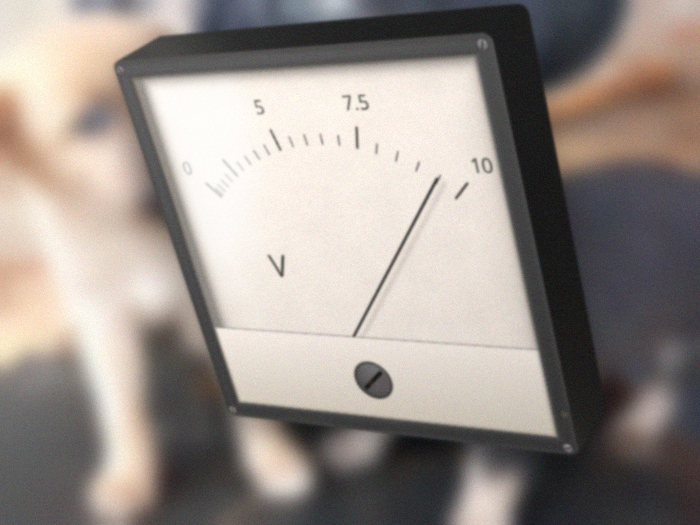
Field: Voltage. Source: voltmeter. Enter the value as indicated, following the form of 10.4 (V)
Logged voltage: 9.5 (V)
